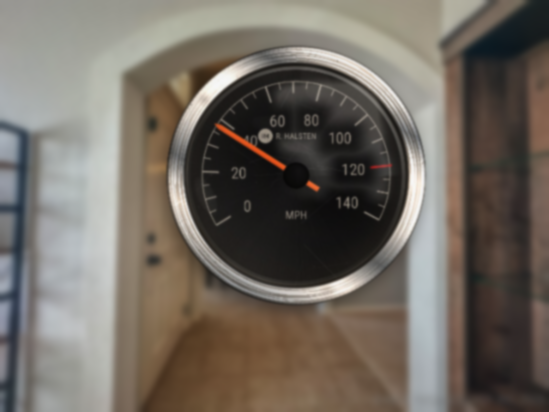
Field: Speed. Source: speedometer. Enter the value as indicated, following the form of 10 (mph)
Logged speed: 37.5 (mph)
